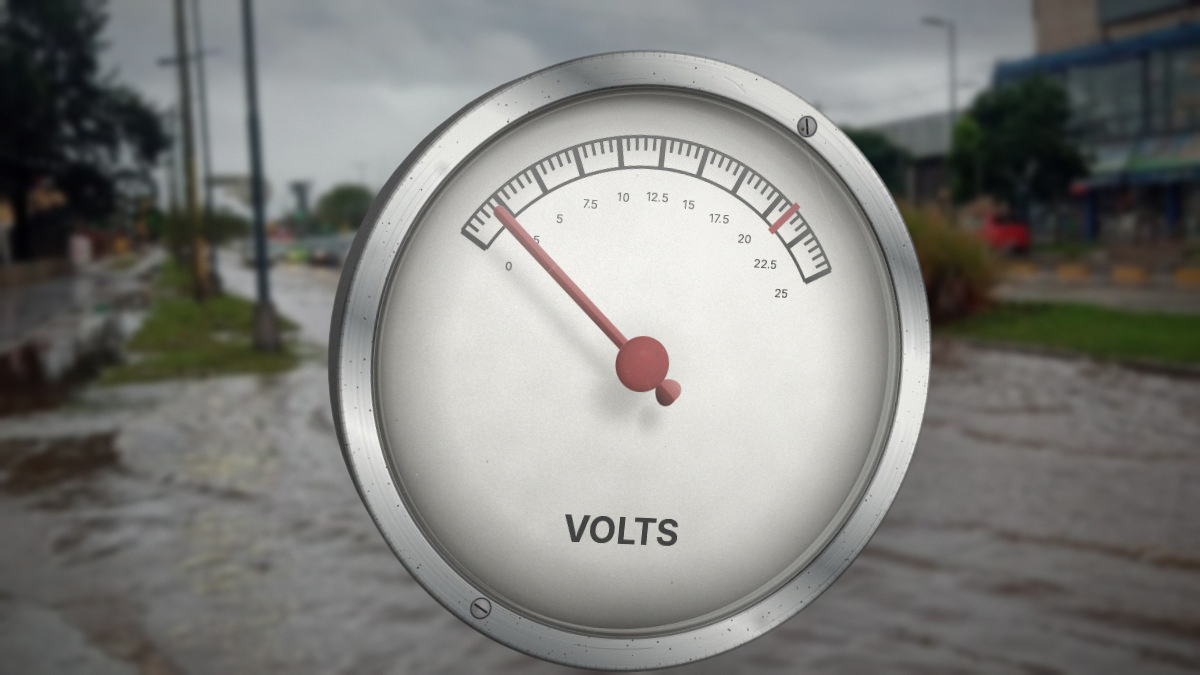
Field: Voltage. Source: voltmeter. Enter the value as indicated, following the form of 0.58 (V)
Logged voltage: 2 (V)
